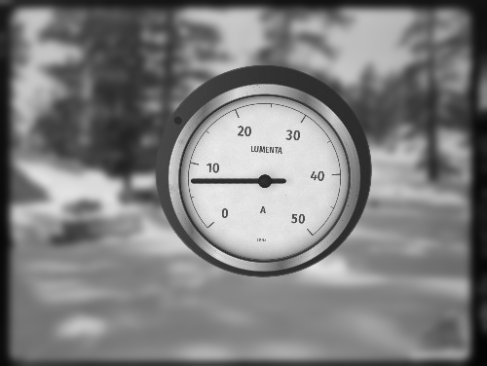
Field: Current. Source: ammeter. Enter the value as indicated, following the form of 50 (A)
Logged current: 7.5 (A)
